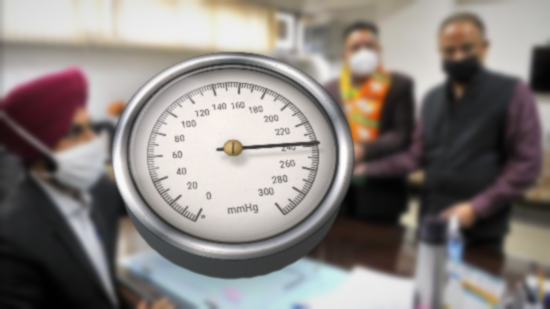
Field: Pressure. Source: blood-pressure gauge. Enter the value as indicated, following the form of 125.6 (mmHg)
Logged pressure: 240 (mmHg)
